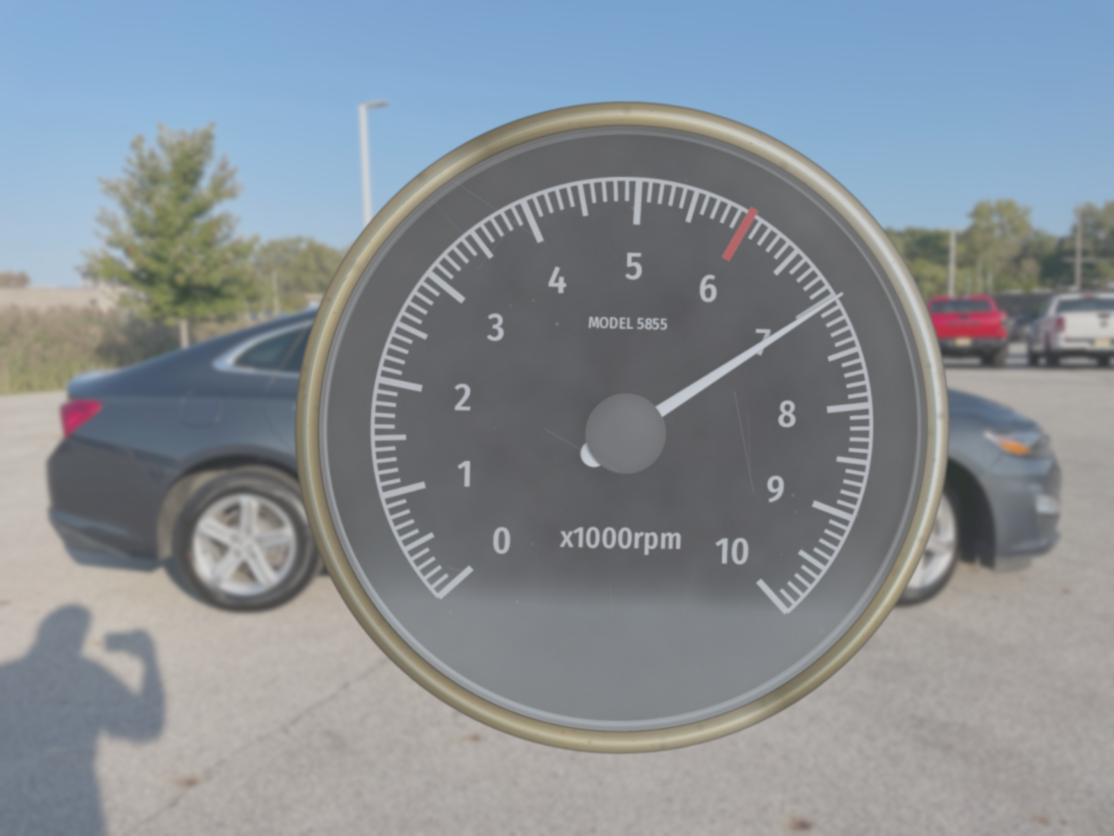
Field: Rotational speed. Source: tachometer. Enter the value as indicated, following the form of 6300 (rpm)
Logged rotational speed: 7000 (rpm)
